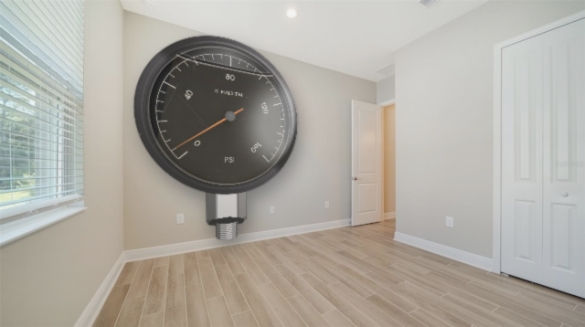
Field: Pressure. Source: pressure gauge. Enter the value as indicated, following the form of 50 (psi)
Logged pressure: 5 (psi)
